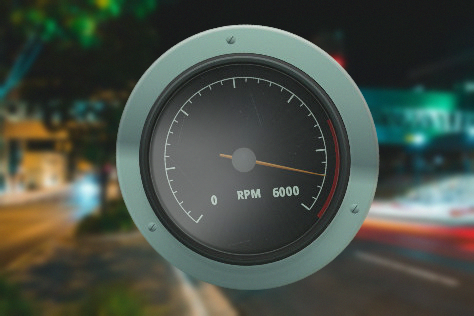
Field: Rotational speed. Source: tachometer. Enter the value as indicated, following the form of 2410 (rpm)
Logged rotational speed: 5400 (rpm)
